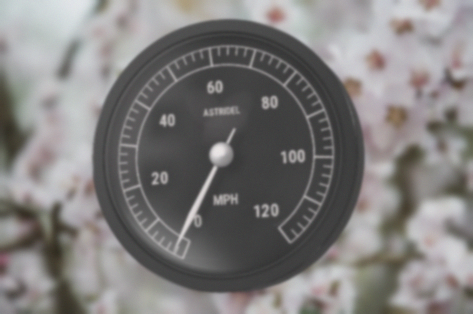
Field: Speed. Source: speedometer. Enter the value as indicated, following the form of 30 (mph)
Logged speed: 2 (mph)
